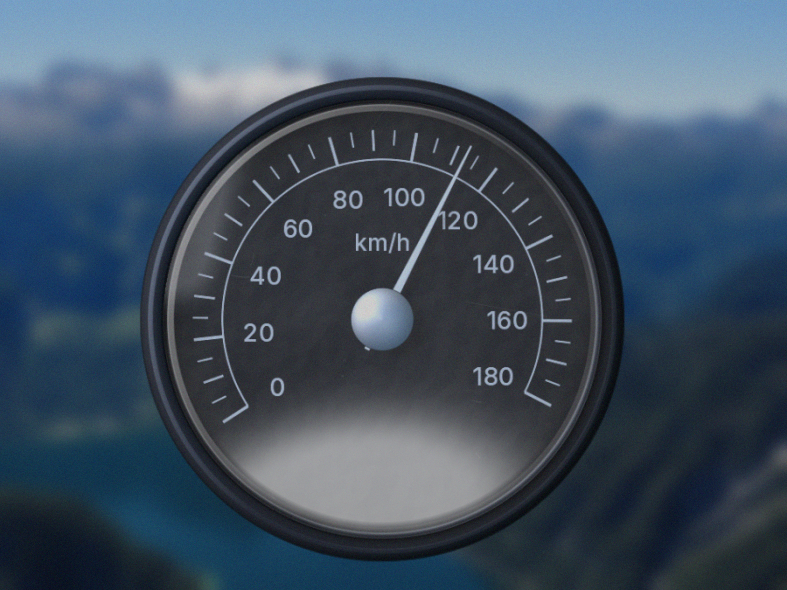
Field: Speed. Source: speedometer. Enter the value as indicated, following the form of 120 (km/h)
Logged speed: 112.5 (km/h)
